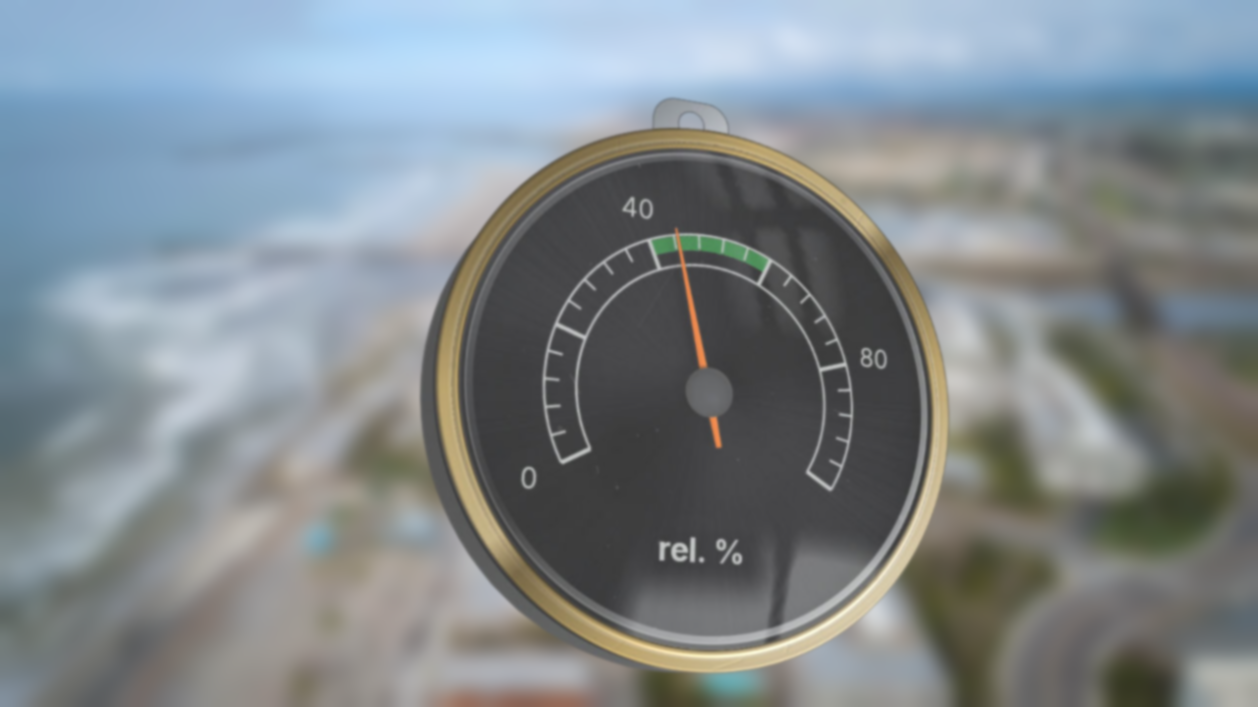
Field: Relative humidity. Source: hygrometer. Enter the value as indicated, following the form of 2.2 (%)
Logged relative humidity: 44 (%)
